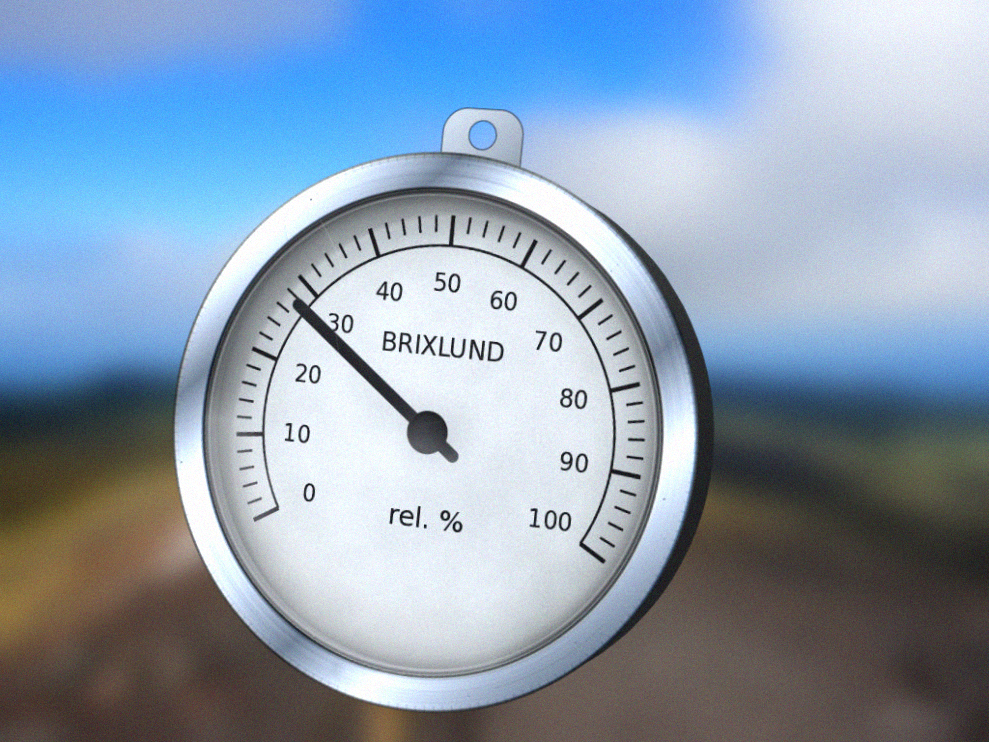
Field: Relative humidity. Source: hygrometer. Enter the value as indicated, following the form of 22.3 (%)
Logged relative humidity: 28 (%)
